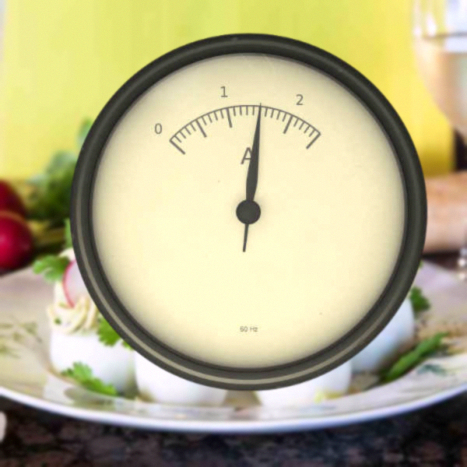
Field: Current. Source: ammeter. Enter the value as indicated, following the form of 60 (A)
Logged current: 1.5 (A)
